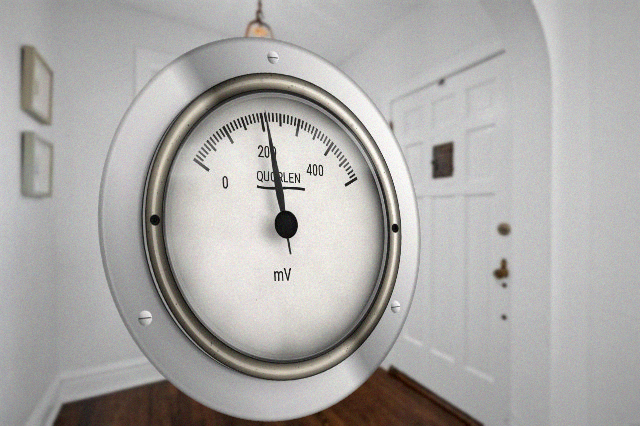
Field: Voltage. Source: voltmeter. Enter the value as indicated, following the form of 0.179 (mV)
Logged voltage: 200 (mV)
